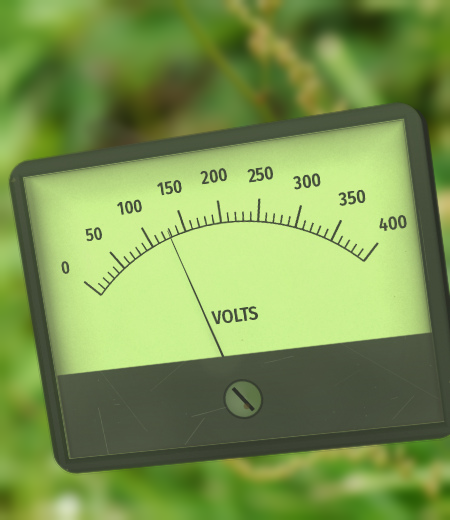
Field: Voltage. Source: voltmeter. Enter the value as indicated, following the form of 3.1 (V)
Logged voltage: 130 (V)
